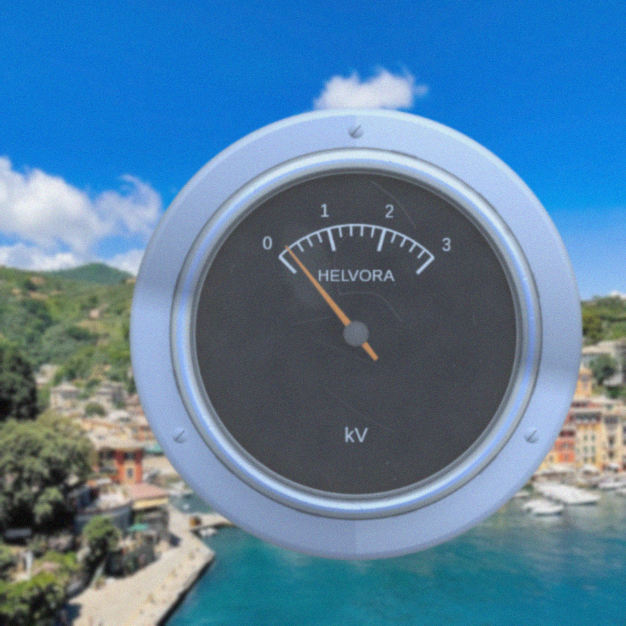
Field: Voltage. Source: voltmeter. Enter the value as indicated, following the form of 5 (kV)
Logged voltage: 0.2 (kV)
